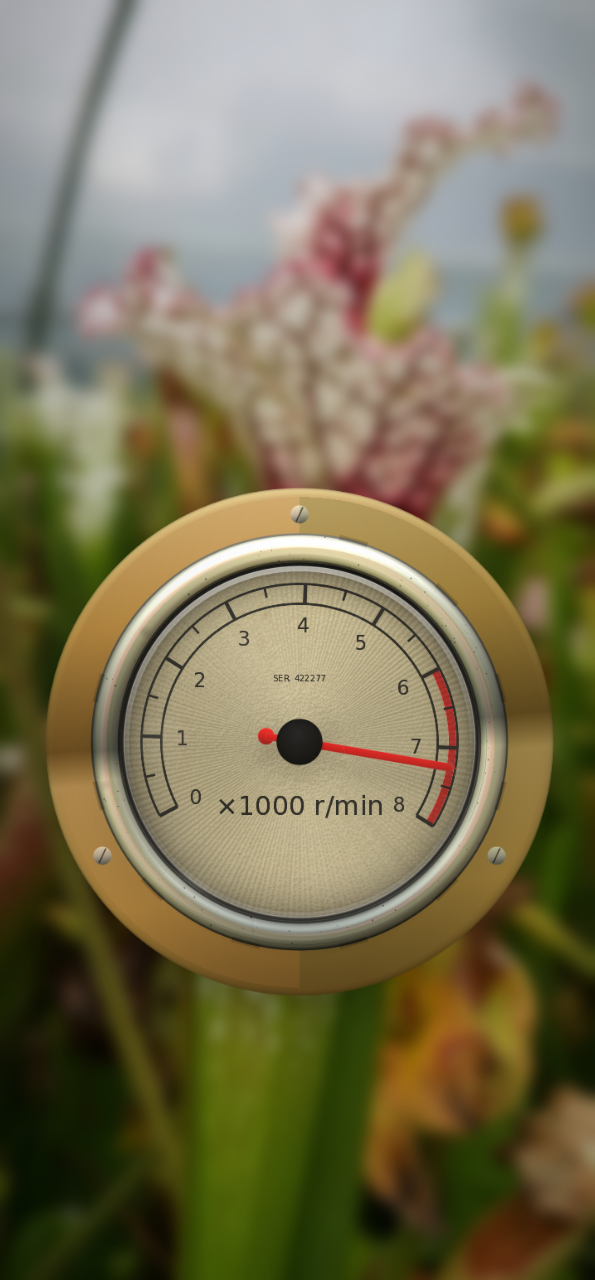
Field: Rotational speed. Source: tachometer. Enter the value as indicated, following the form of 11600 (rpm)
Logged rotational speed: 7250 (rpm)
